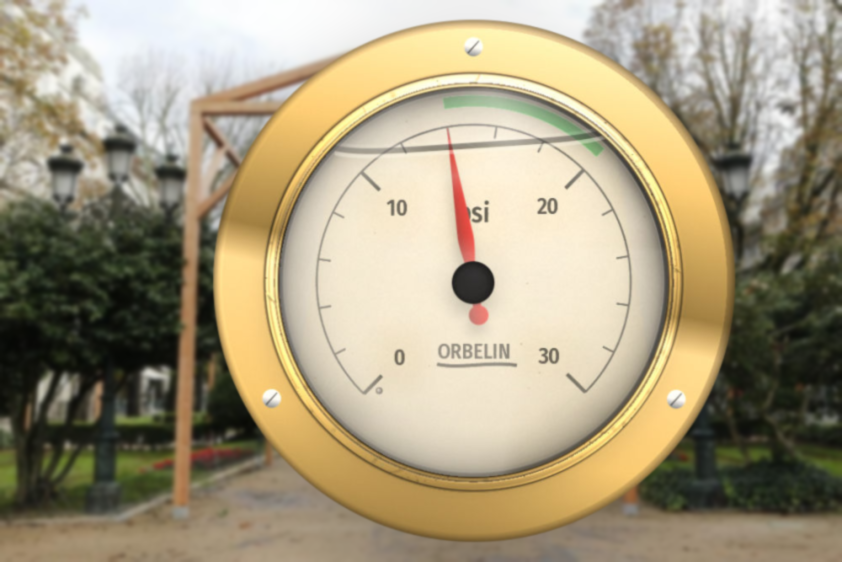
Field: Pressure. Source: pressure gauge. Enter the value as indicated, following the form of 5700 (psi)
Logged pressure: 14 (psi)
